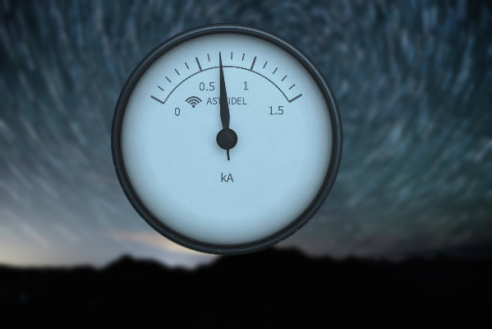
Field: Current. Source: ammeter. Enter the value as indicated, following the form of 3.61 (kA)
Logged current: 0.7 (kA)
